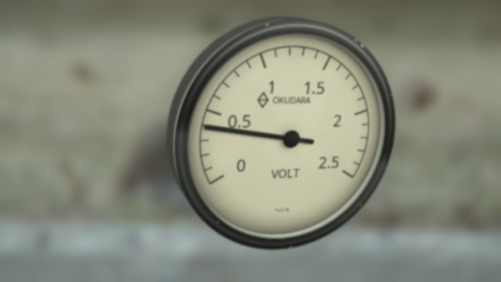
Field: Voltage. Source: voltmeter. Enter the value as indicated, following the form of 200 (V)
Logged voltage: 0.4 (V)
